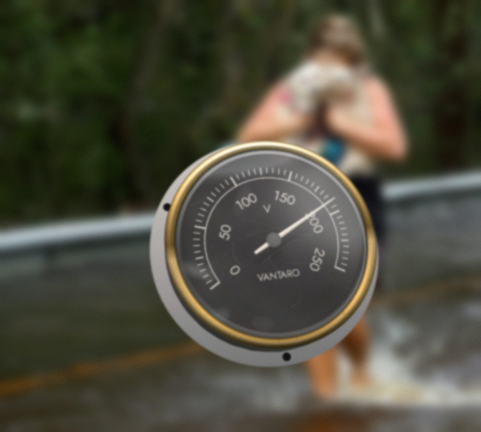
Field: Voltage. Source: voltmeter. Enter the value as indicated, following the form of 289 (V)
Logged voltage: 190 (V)
